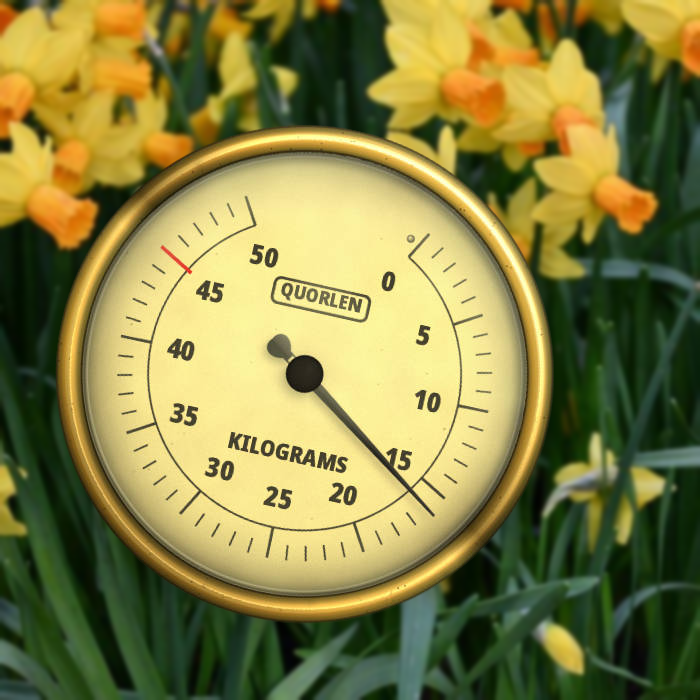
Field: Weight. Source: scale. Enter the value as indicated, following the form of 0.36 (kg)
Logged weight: 16 (kg)
